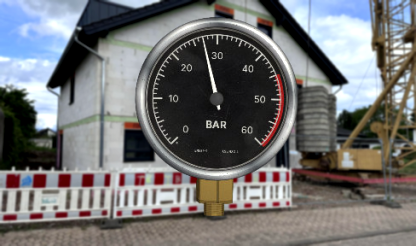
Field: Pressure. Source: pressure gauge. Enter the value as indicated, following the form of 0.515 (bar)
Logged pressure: 27 (bar)
